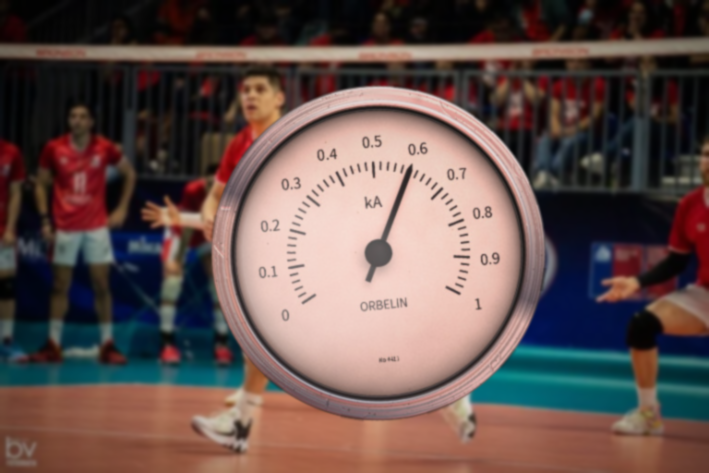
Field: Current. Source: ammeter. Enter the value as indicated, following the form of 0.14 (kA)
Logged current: 0.6 (kA)
